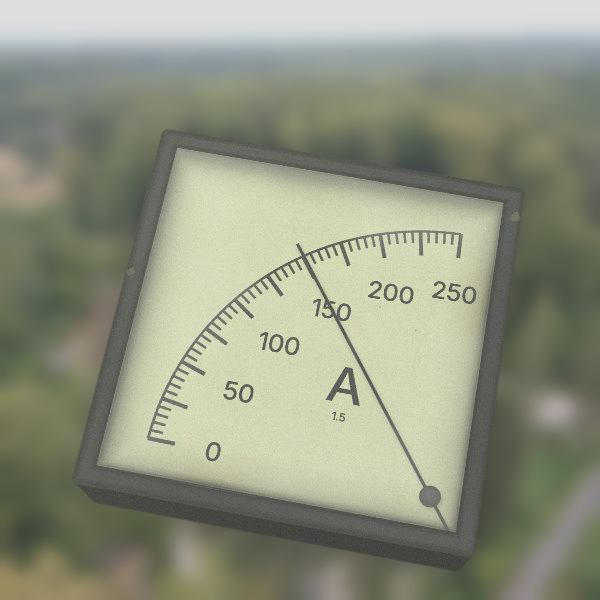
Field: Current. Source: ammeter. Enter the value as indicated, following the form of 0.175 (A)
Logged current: 150 (A)
